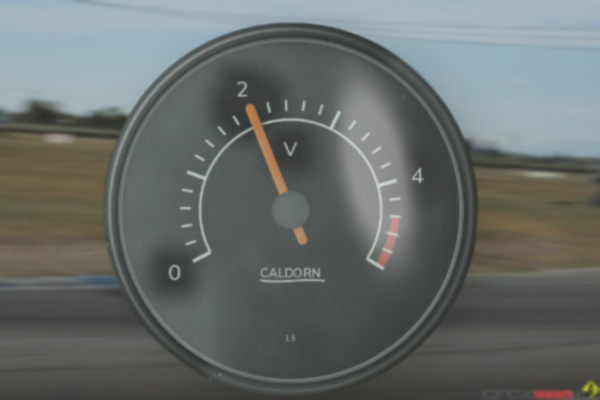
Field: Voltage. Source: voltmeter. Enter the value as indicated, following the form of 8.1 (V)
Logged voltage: 2 (V)
